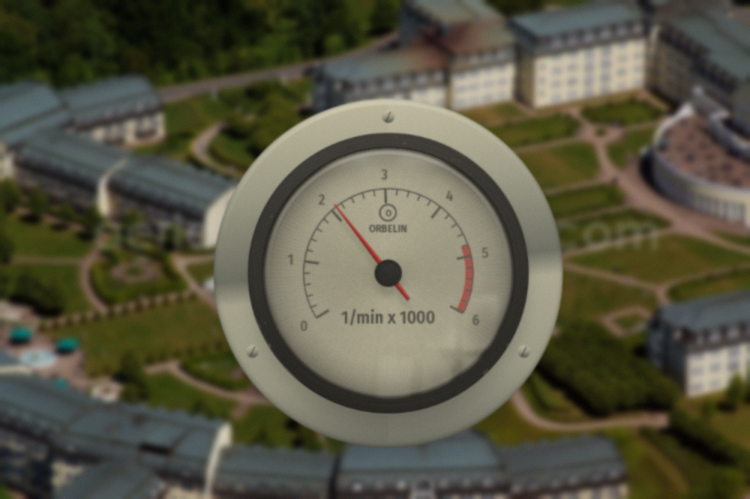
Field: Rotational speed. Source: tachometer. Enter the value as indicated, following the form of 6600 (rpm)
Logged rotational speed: 2100 (rpm)
